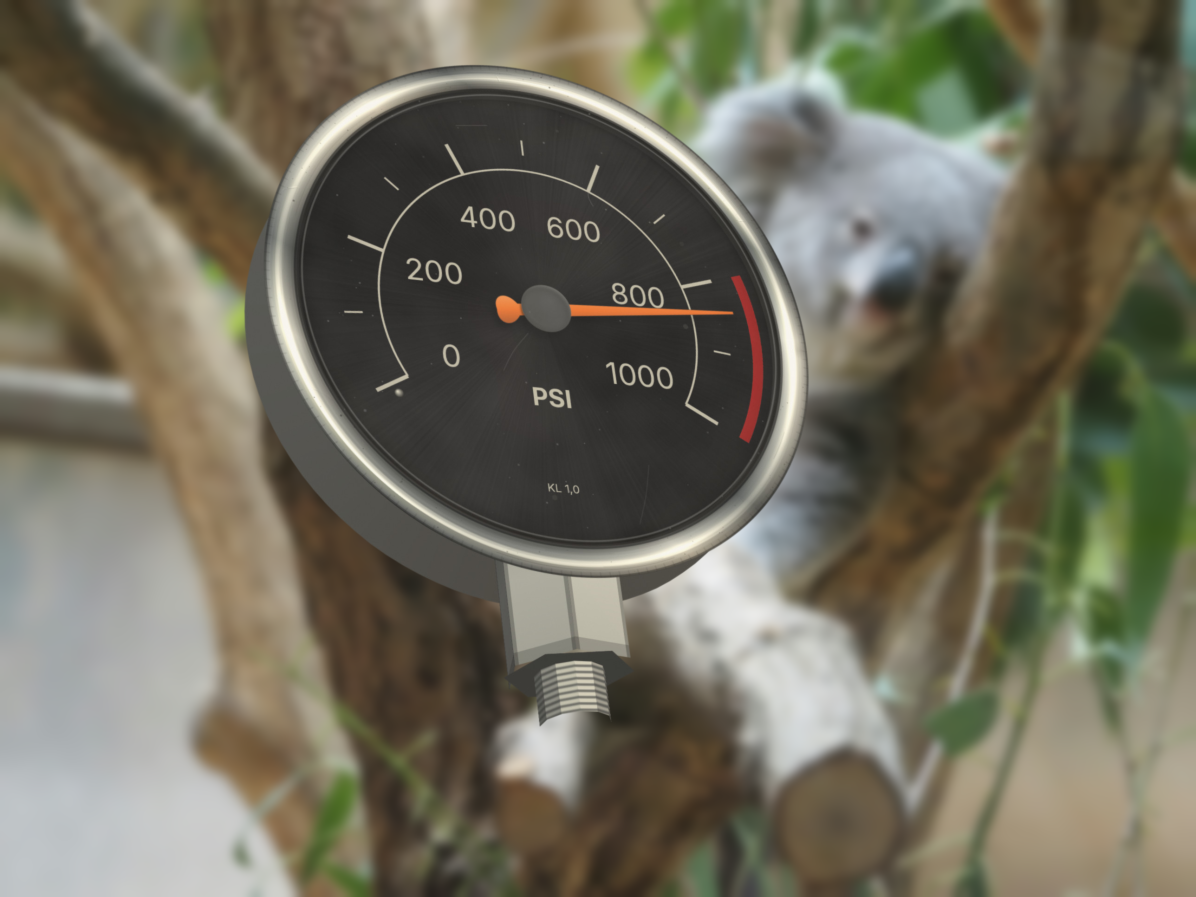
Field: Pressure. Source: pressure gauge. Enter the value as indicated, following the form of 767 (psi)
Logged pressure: 850 (psi)
